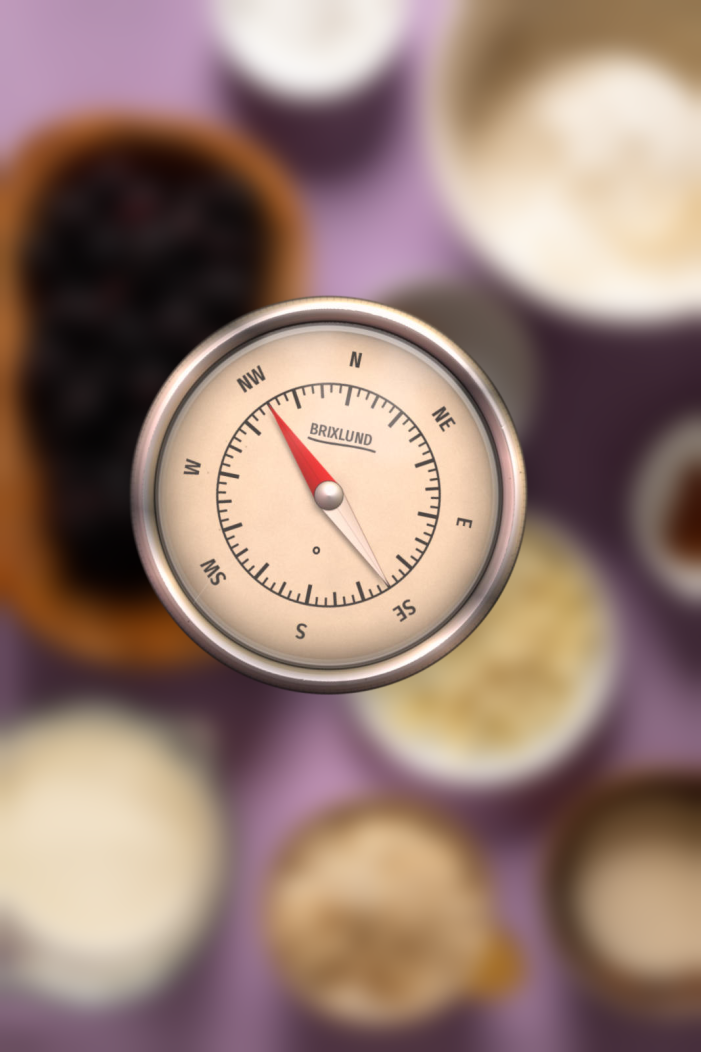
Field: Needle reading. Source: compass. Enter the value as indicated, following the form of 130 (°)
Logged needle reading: 315 (°)
